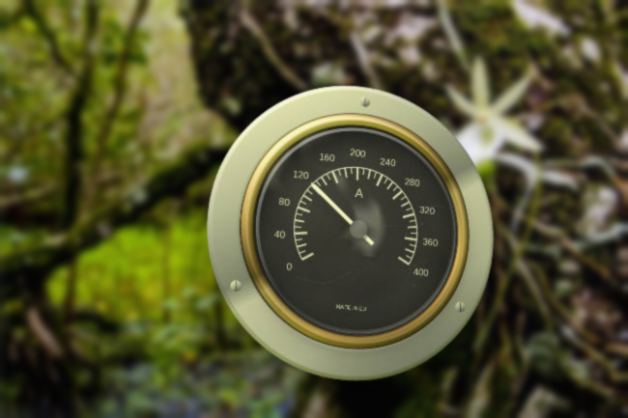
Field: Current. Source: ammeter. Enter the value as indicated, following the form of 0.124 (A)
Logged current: 120 (A)
